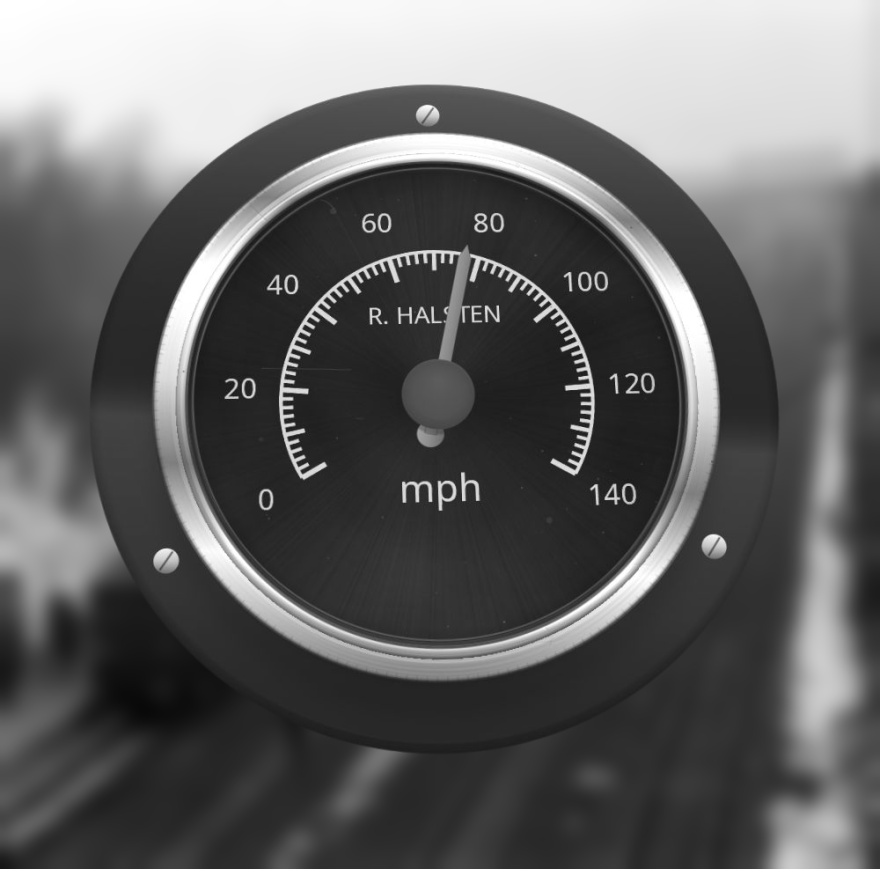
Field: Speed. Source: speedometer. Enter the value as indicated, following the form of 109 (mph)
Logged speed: 77 (mph)
